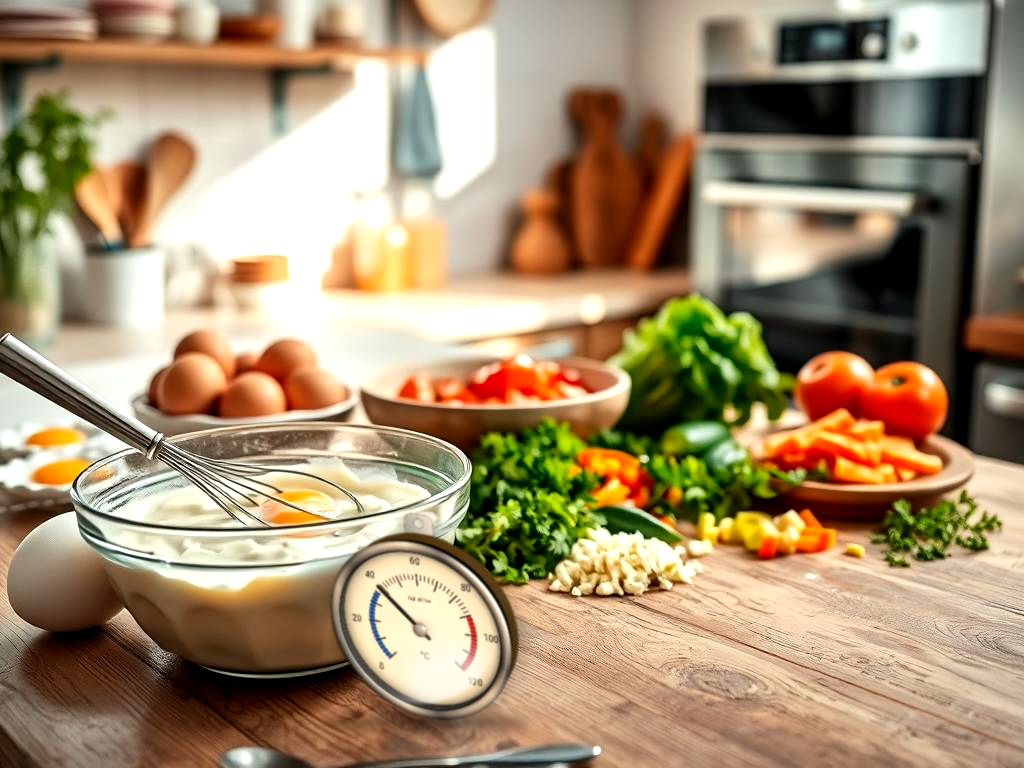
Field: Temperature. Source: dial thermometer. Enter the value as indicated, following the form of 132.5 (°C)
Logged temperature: 40 (°C)
